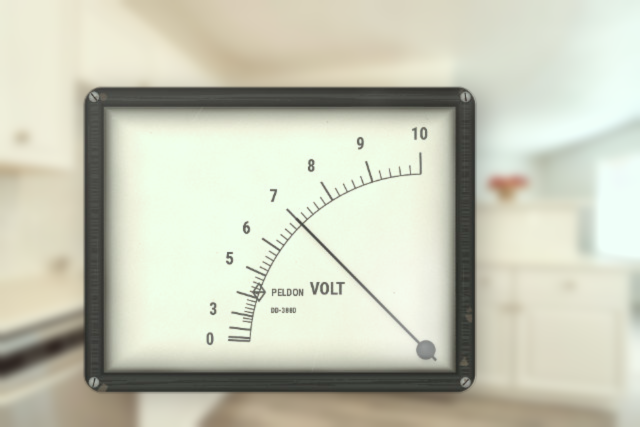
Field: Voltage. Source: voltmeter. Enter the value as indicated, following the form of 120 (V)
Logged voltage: 7 (V)
